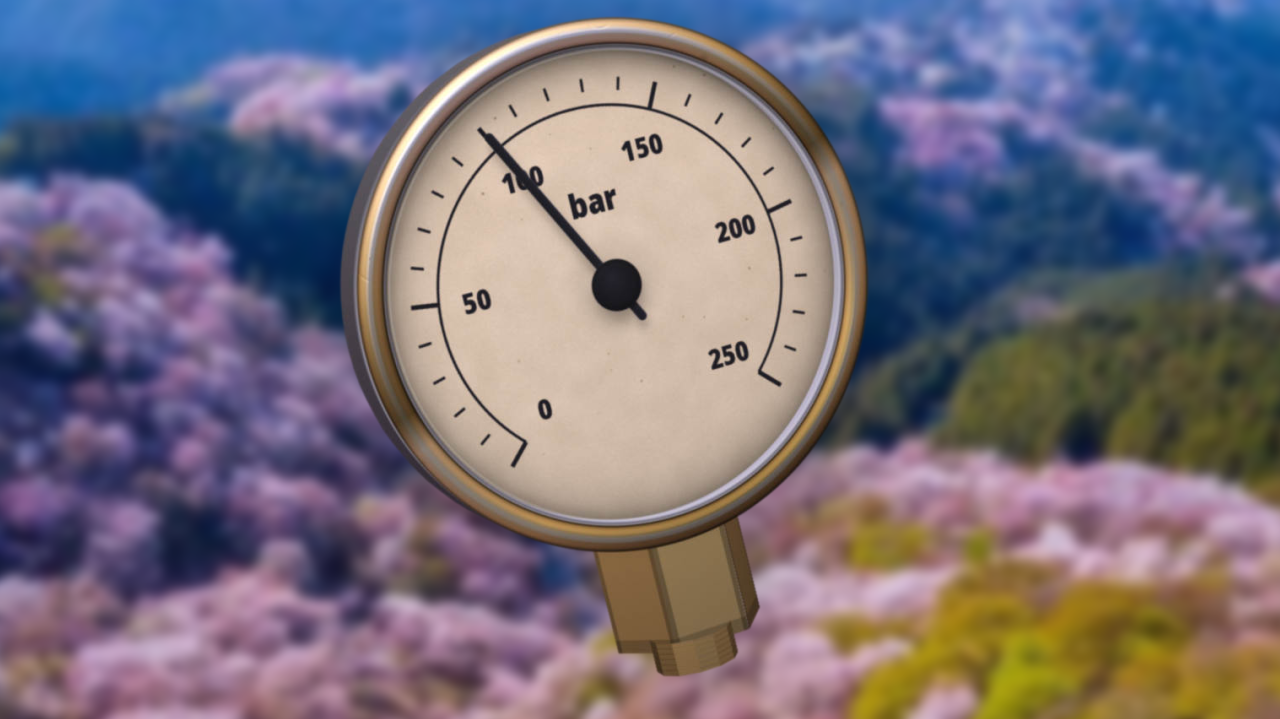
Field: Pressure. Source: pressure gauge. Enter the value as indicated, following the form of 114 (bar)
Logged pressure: 100 (bar)
